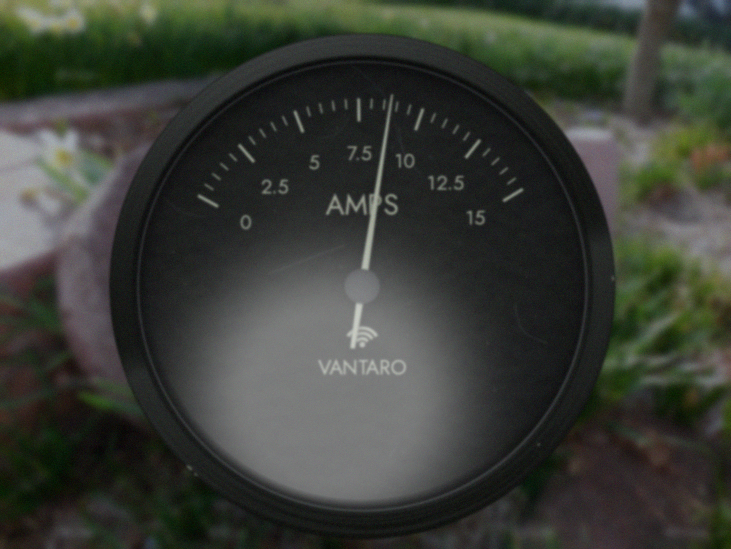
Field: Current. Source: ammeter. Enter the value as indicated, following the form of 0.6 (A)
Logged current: 8.75 (A)
